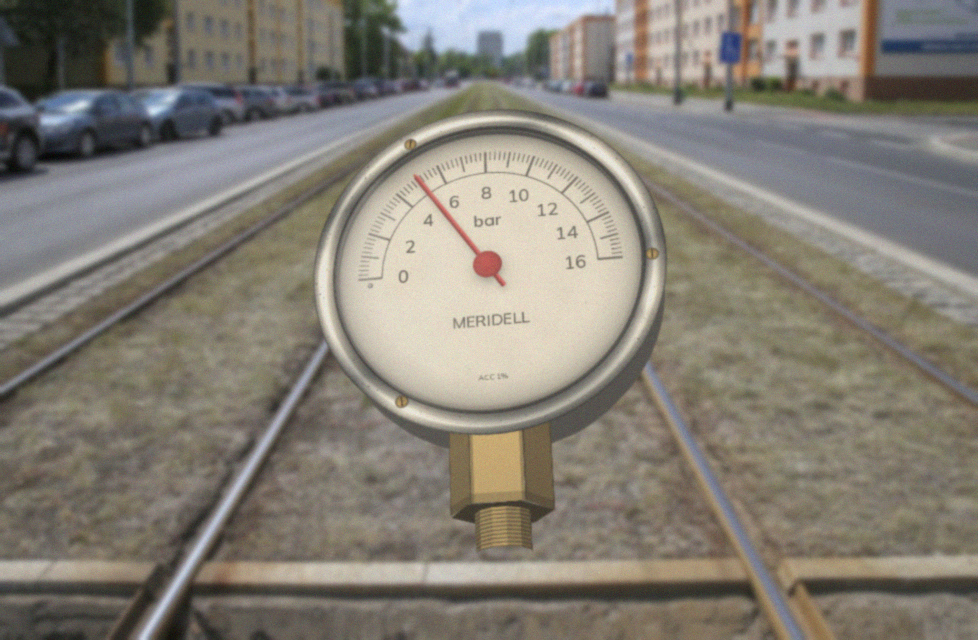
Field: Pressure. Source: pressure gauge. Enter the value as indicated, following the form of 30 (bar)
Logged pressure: 5 (bar)
